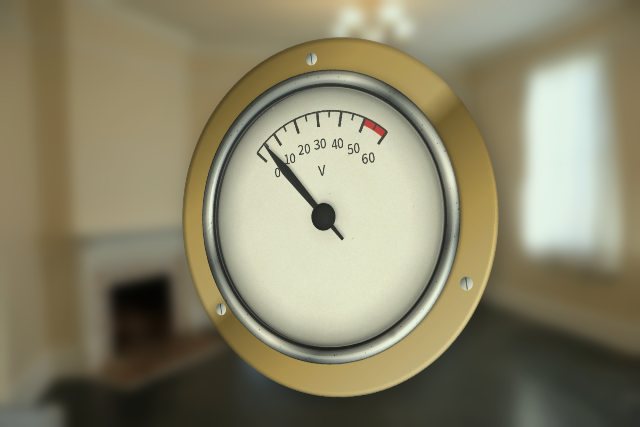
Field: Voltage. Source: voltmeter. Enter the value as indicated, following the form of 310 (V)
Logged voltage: 5 (V)
